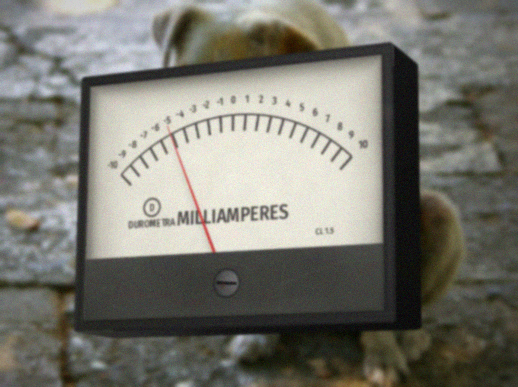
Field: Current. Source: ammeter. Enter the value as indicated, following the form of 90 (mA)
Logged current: -5 (mA)
